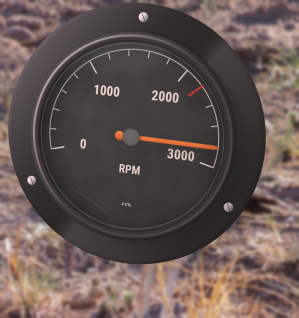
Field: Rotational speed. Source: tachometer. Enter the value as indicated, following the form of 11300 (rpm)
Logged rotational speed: 2800 (rpm)
